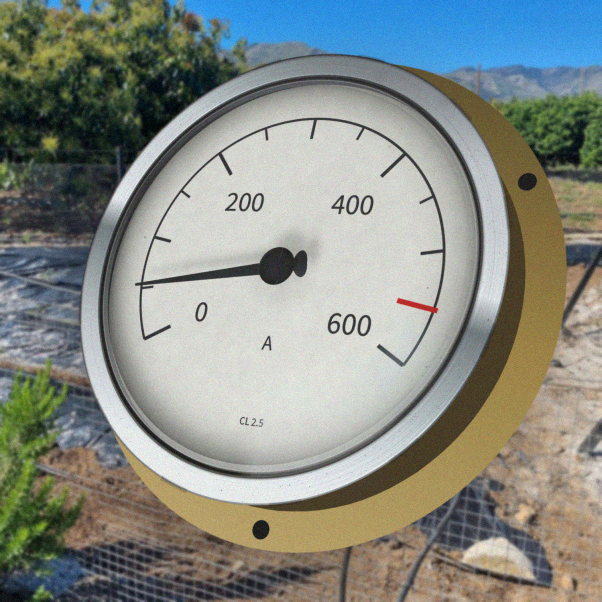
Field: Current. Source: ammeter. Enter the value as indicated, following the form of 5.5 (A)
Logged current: 50 (A)
